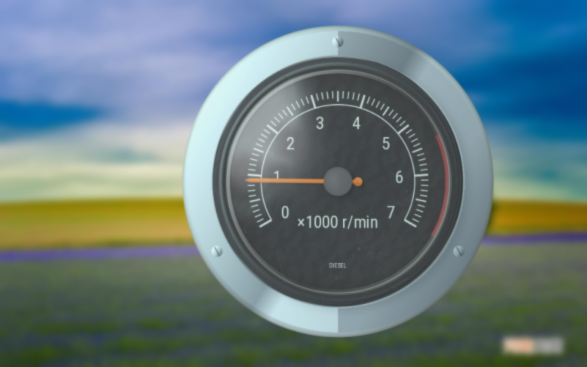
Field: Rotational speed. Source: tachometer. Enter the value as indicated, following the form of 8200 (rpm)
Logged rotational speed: 900 (rpm)
